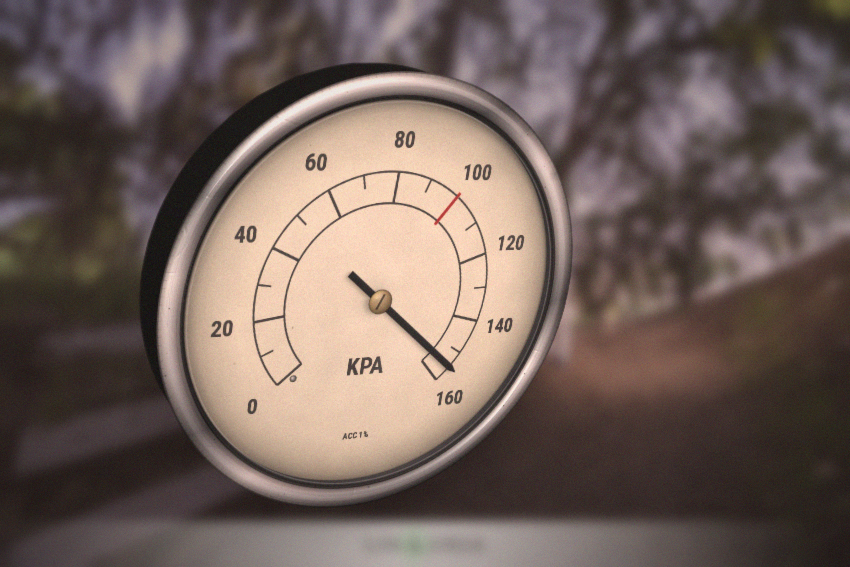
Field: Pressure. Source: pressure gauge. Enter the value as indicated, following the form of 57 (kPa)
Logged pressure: 155 (kPa)
